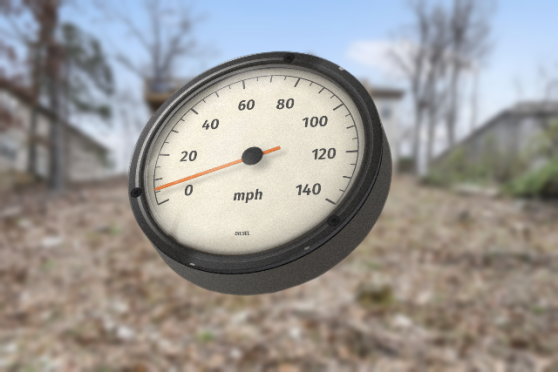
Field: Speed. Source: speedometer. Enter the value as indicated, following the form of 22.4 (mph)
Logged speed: 5 (mph)
